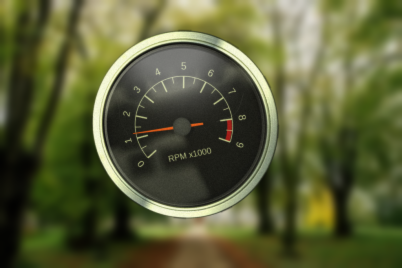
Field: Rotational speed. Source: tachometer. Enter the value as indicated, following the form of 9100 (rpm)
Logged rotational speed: 1250 (rpm)
